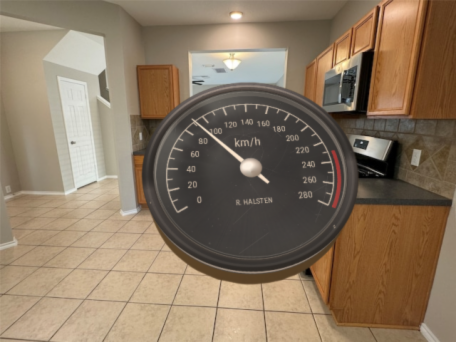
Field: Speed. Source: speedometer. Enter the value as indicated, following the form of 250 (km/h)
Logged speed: 90 (km/h)
